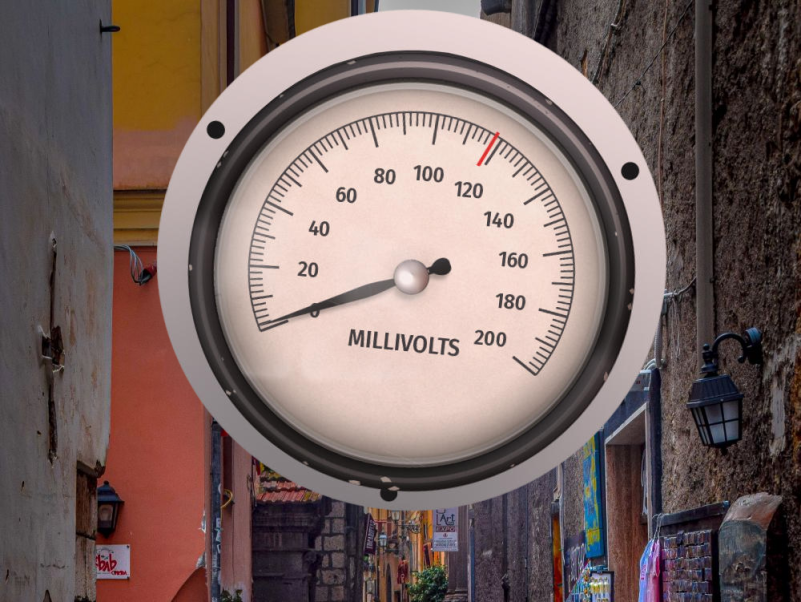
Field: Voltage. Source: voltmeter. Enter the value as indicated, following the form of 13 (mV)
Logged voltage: 2 (mV)
